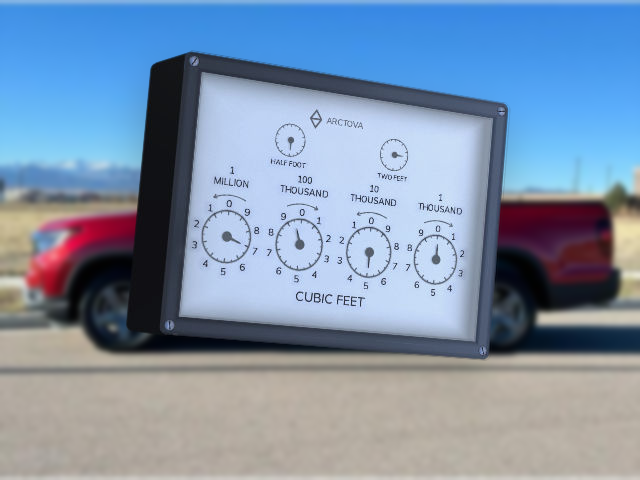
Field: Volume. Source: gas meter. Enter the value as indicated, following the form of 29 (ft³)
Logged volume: 695000 (ft³)
